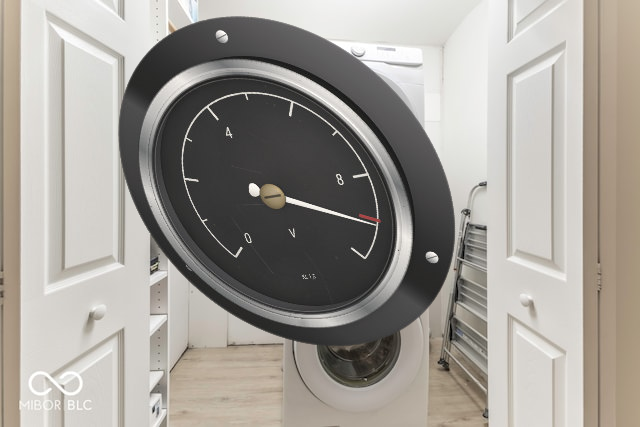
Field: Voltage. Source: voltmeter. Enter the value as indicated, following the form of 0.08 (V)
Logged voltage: 9 (V)
